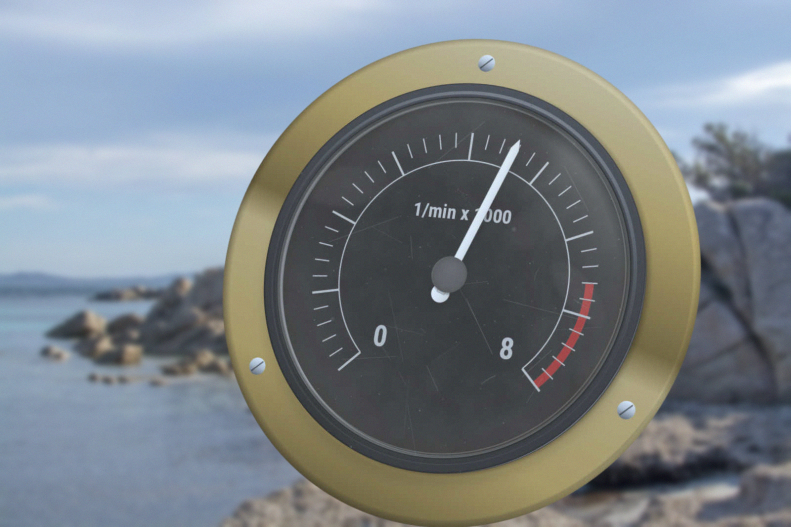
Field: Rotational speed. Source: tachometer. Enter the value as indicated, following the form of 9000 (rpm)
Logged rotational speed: 4600 (rpm)
